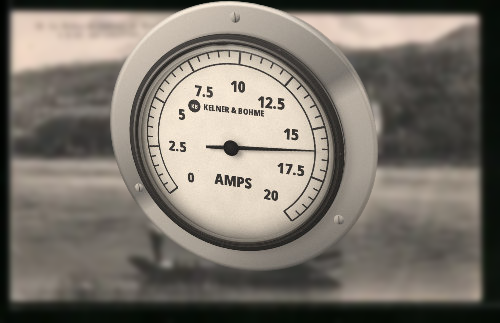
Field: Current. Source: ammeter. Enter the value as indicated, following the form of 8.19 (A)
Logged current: 16 (A)
